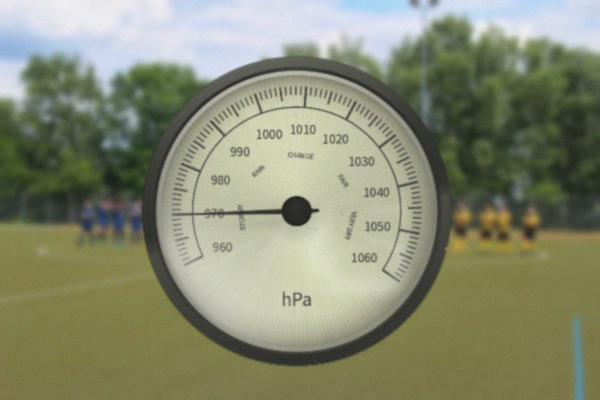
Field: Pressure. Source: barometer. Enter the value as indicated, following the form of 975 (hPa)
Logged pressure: 970 (hPa)
